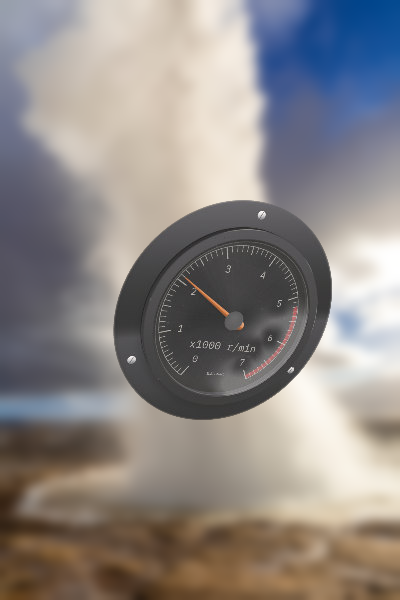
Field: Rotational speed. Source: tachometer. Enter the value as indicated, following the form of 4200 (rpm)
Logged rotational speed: 2100 (rpm)
